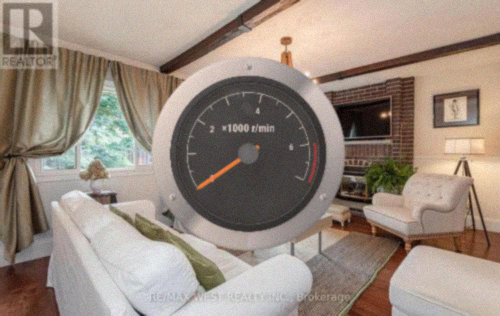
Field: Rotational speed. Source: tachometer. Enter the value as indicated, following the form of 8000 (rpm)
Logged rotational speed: 0 (rpm)
